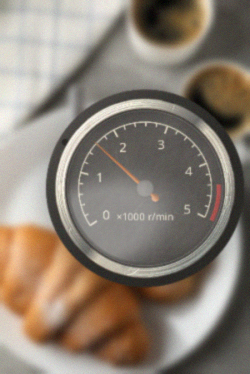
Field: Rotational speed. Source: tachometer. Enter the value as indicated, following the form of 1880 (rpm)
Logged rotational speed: 1600 (rpm)
